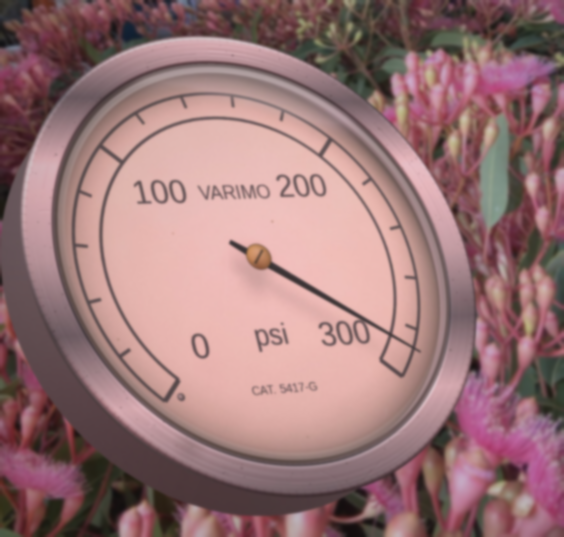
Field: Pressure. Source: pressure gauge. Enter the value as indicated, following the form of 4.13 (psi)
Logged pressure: 290 (psi)
